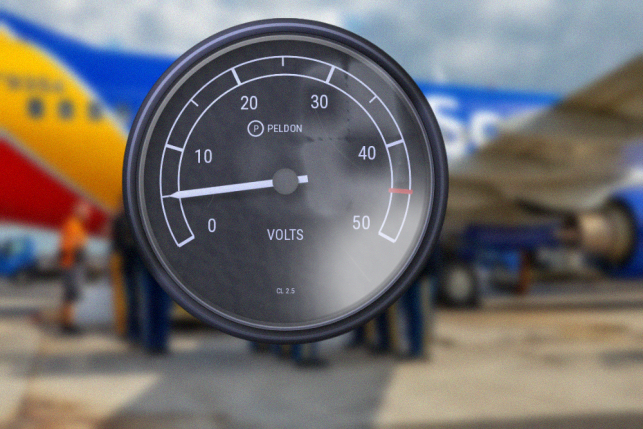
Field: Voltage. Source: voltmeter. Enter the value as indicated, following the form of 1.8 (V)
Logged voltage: 5 (V)
